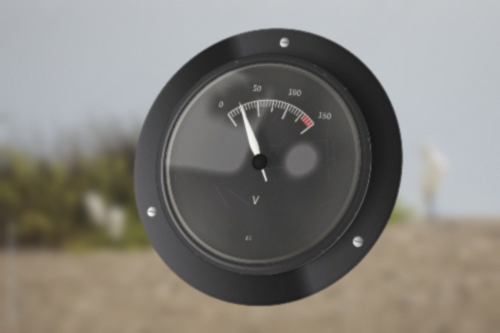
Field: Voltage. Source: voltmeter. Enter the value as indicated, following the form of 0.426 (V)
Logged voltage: 25 (V)
